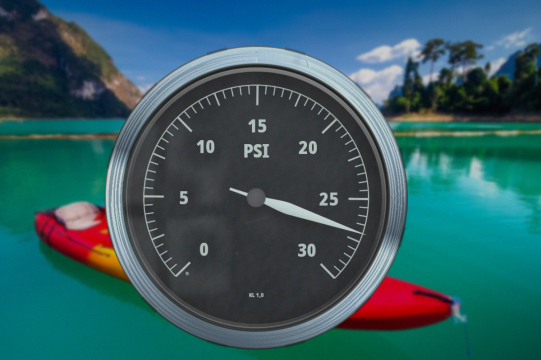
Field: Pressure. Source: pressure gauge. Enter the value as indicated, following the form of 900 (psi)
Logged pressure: 27 (psi)
